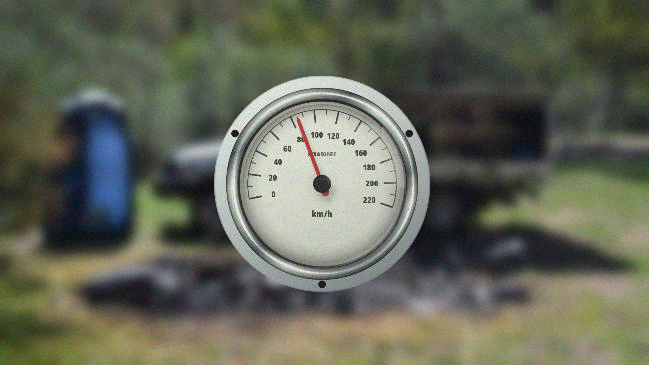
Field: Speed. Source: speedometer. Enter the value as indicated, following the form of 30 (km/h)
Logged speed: 85 (km/h)
